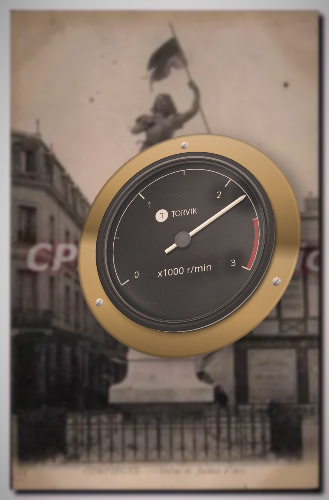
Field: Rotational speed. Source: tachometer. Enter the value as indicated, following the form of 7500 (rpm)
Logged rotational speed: 2250 (rpm)
